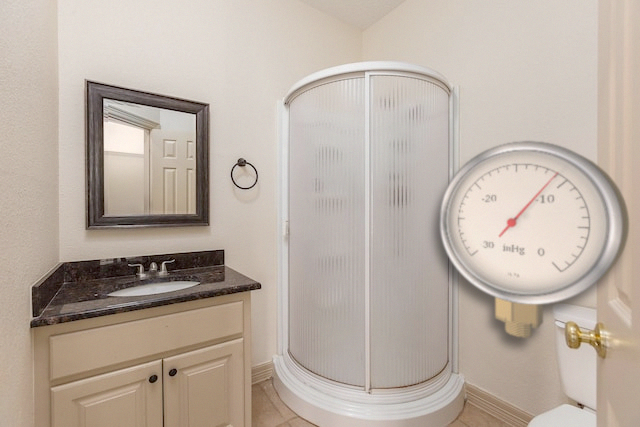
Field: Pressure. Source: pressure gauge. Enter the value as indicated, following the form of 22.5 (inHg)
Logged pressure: -11 (inHg)
